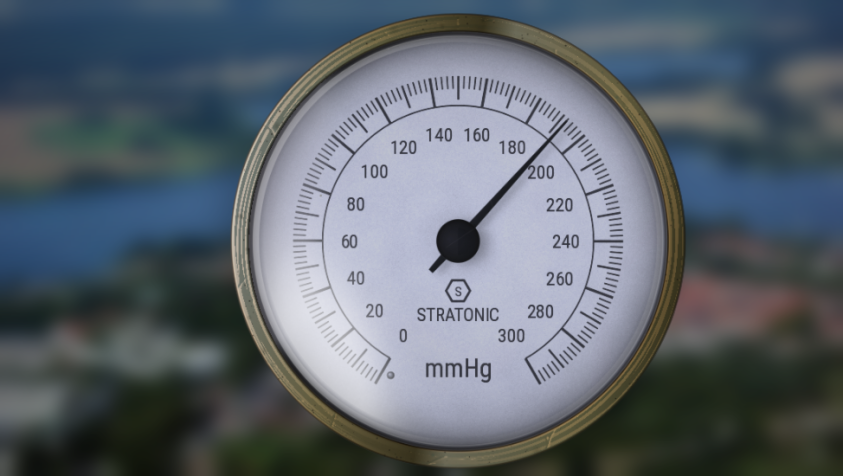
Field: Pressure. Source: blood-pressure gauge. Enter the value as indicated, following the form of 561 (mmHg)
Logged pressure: 192 (mmHg)
